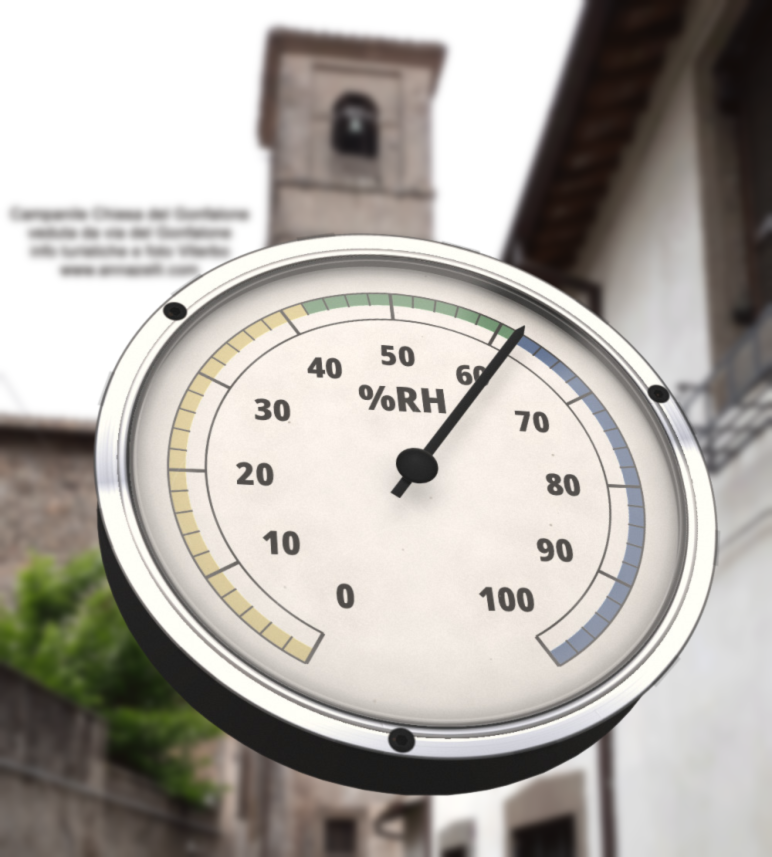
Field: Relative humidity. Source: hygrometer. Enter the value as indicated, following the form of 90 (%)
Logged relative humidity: 62 (%)
